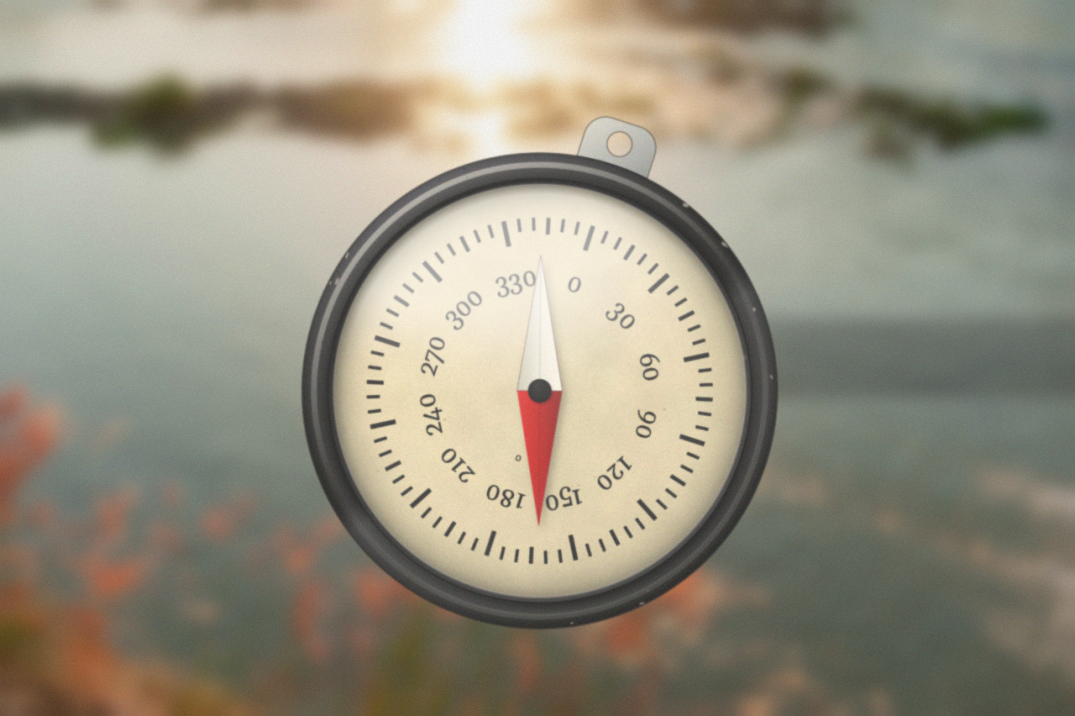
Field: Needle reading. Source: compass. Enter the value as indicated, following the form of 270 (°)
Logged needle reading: 162.5 (°)
